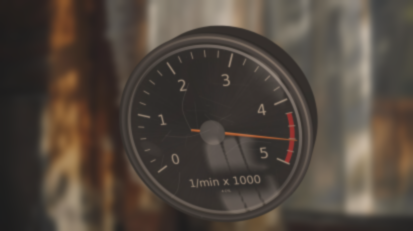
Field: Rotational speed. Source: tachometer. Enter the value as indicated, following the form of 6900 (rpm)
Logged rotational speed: 4600 (rpm)
